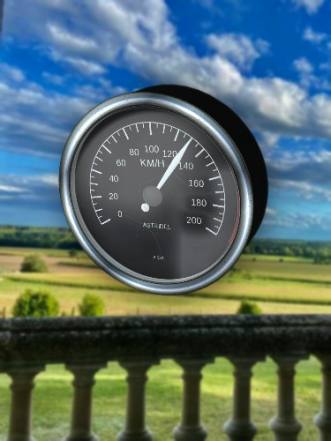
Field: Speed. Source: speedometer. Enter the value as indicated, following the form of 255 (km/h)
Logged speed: 130 (km/h)
